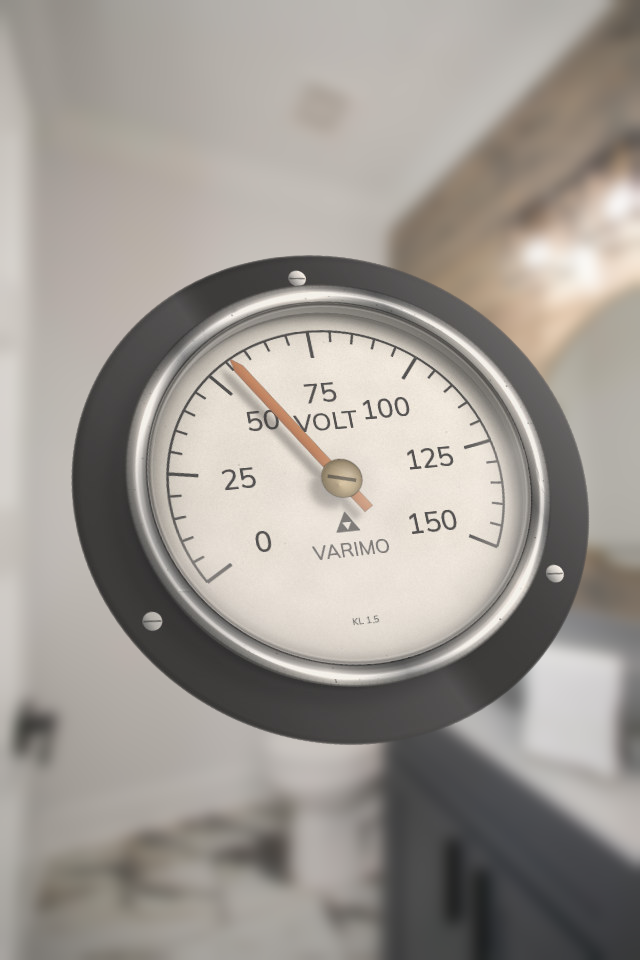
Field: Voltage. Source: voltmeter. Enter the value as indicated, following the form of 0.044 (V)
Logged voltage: 55 (V)
